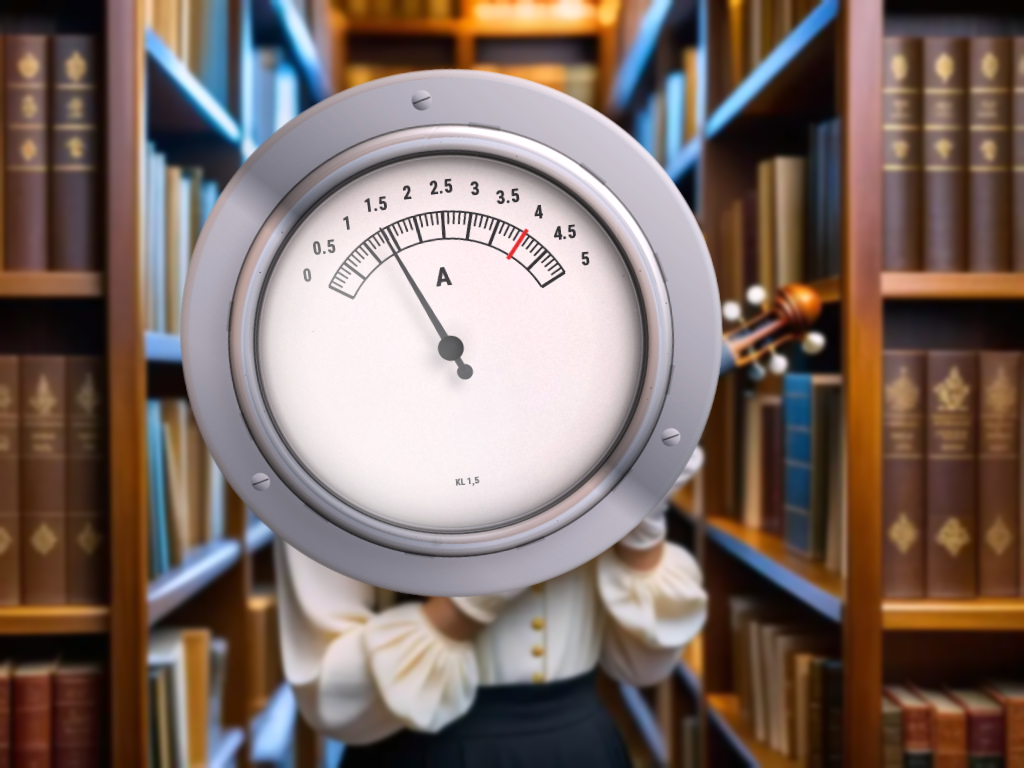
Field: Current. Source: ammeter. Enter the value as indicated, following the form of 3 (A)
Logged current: 1.4 (A)
